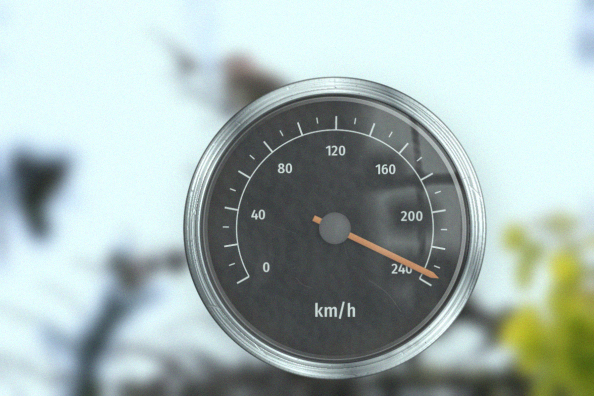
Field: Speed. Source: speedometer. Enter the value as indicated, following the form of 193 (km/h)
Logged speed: 235 (km/h)
